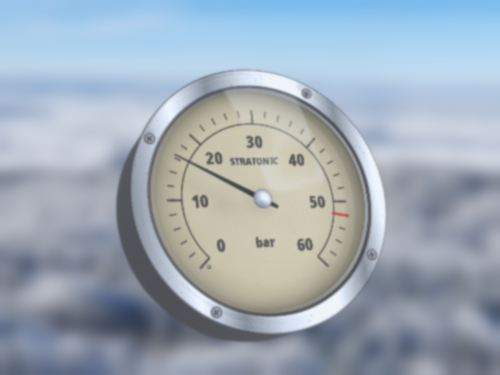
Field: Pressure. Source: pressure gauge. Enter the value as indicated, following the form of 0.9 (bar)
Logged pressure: 16 (bar)
